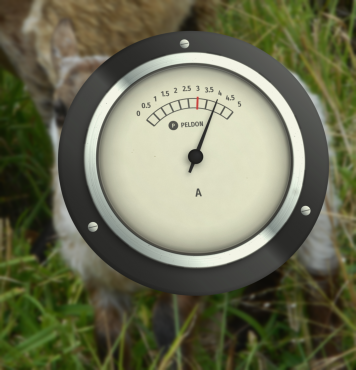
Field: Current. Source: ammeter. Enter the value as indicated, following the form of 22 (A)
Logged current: 4 (A)
